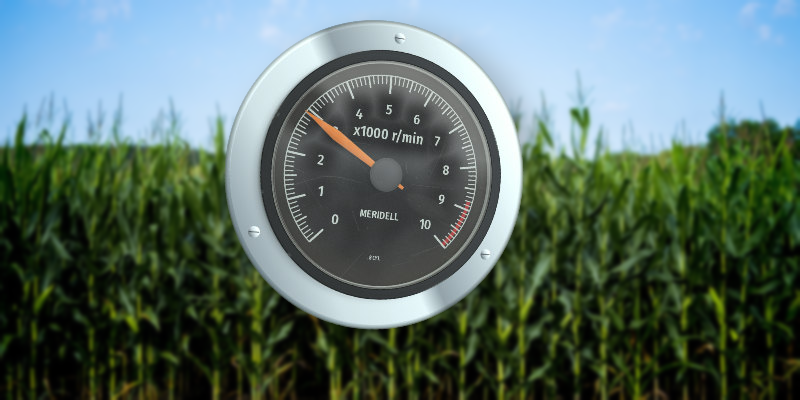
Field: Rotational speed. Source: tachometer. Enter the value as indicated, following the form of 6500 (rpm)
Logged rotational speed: 2900 (rpm)
